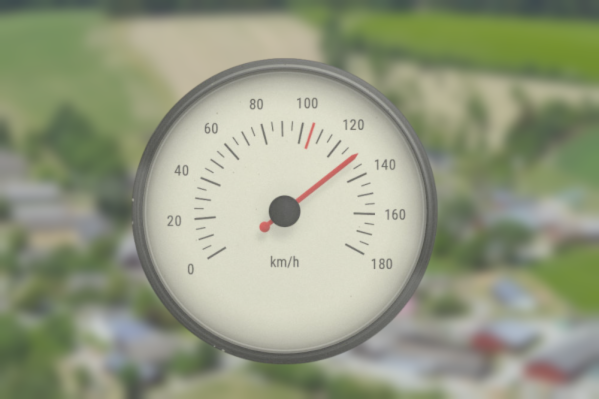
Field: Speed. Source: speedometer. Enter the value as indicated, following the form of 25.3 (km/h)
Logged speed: 130 (km/h)
